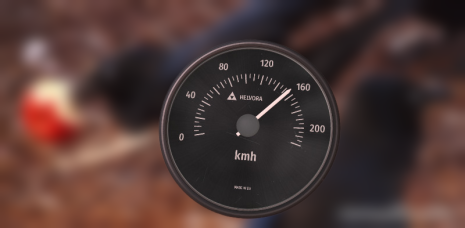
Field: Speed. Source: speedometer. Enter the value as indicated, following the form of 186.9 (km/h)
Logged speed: 155 (km/h)
